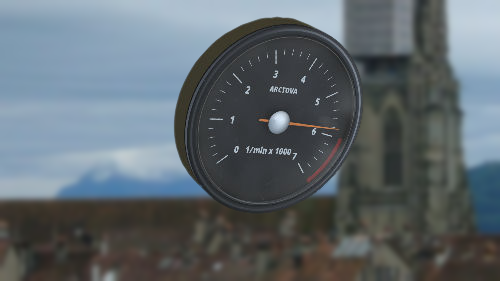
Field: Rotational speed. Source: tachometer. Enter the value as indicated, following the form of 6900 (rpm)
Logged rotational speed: 5800 (rpm)
